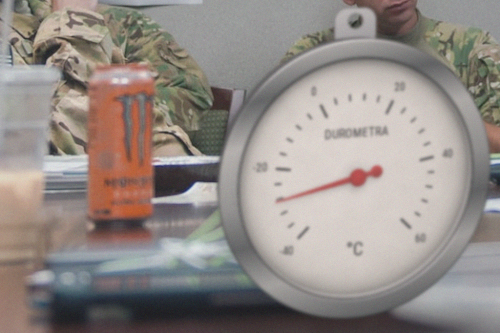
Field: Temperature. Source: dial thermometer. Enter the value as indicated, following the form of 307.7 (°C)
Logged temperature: -28 (°C)
